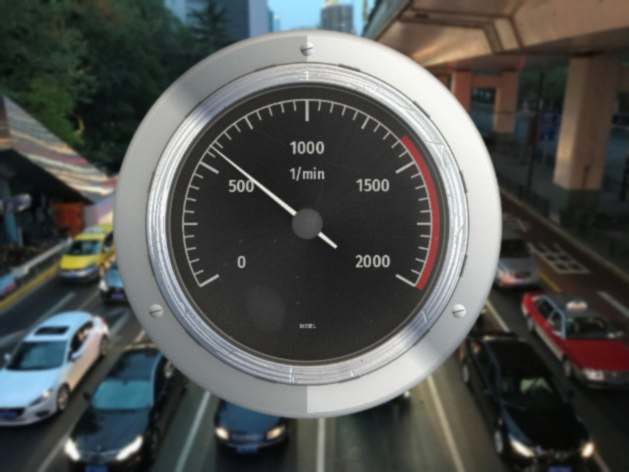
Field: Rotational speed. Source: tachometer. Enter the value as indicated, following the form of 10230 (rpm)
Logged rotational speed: 575 (rpm)
